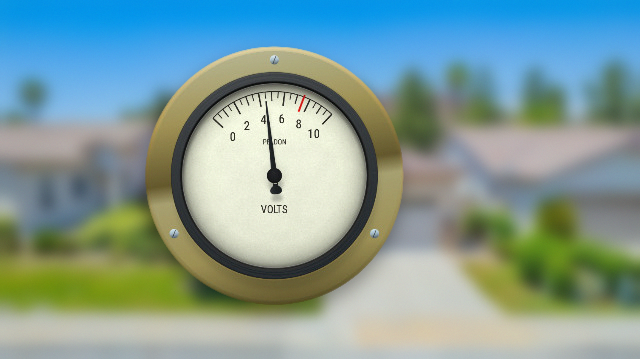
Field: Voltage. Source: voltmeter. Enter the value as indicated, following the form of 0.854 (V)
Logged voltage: 4.5 (V)
